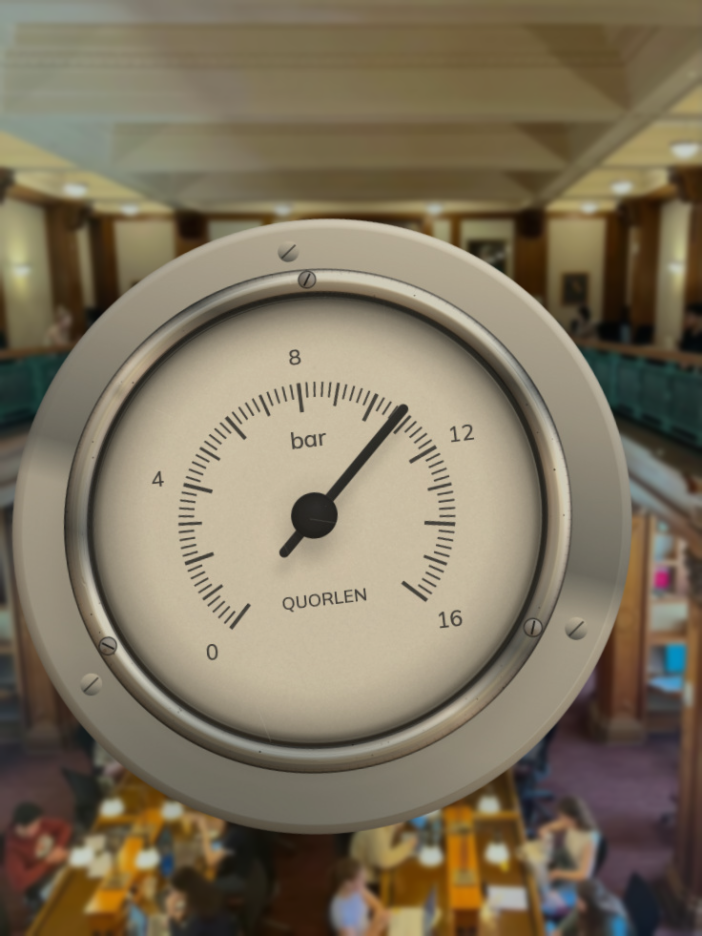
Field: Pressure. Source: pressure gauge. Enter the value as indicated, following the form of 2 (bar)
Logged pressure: 10.8 (bar)
